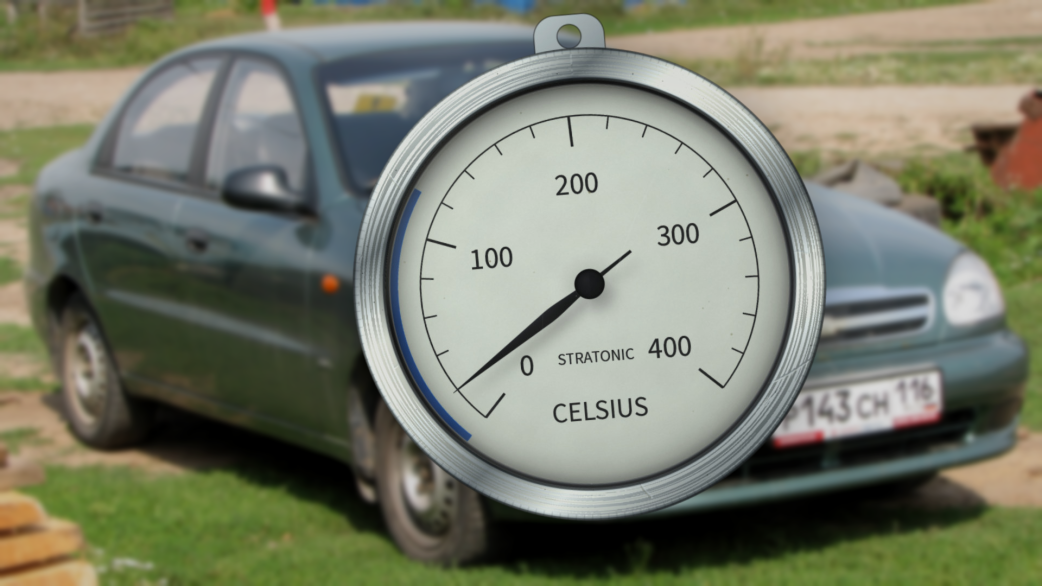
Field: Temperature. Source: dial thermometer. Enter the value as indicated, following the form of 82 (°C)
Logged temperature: 20 (°C)
